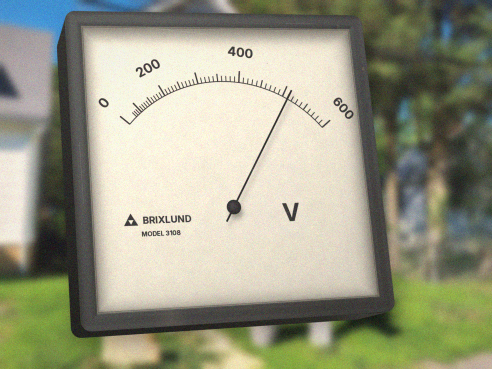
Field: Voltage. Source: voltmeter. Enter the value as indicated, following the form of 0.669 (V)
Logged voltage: 510 (V)
